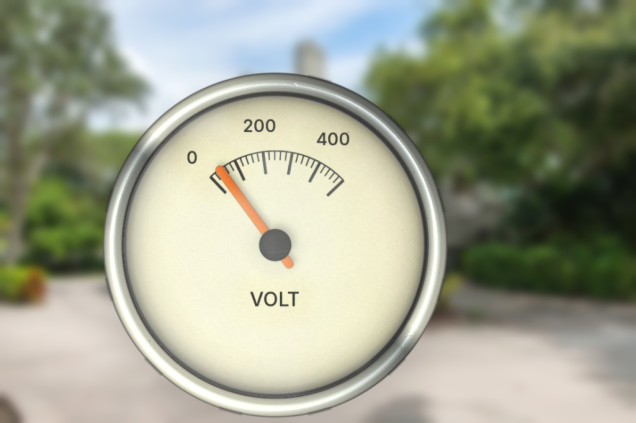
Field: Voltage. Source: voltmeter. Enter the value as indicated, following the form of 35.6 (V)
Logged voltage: 40 (V)
